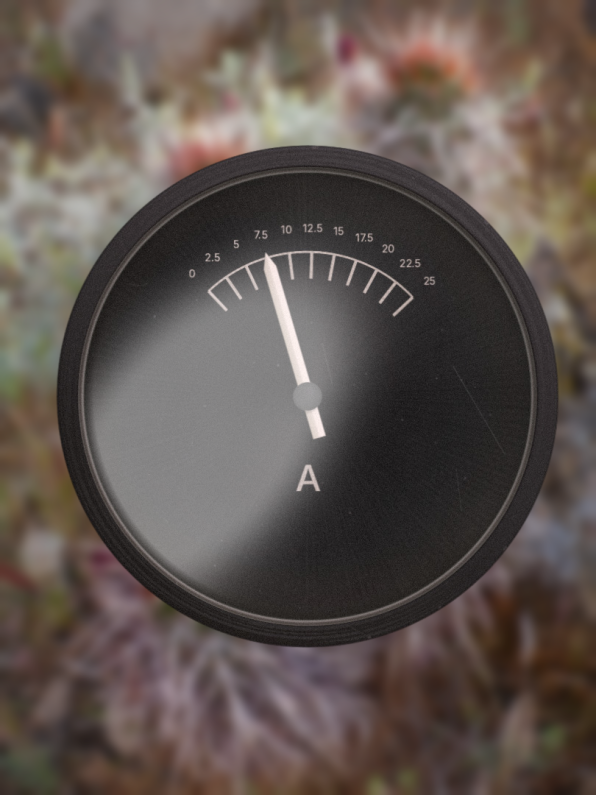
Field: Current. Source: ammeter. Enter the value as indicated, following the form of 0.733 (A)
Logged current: 7.5 (A)
